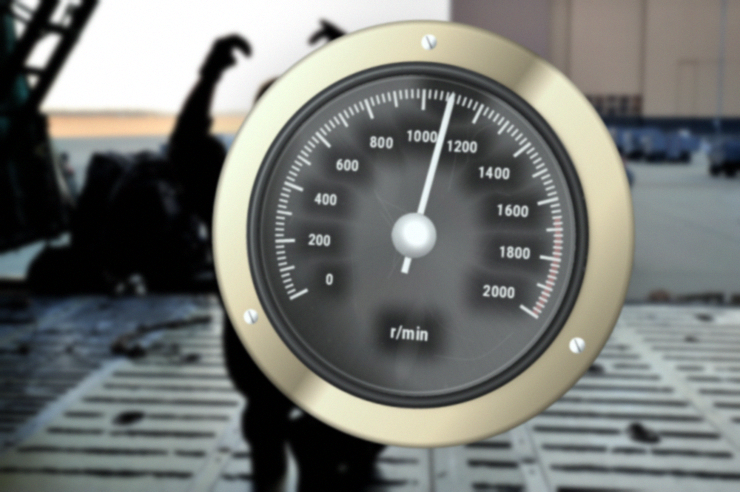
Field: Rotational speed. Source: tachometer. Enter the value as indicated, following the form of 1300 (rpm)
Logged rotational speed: 1100 (rpm)
